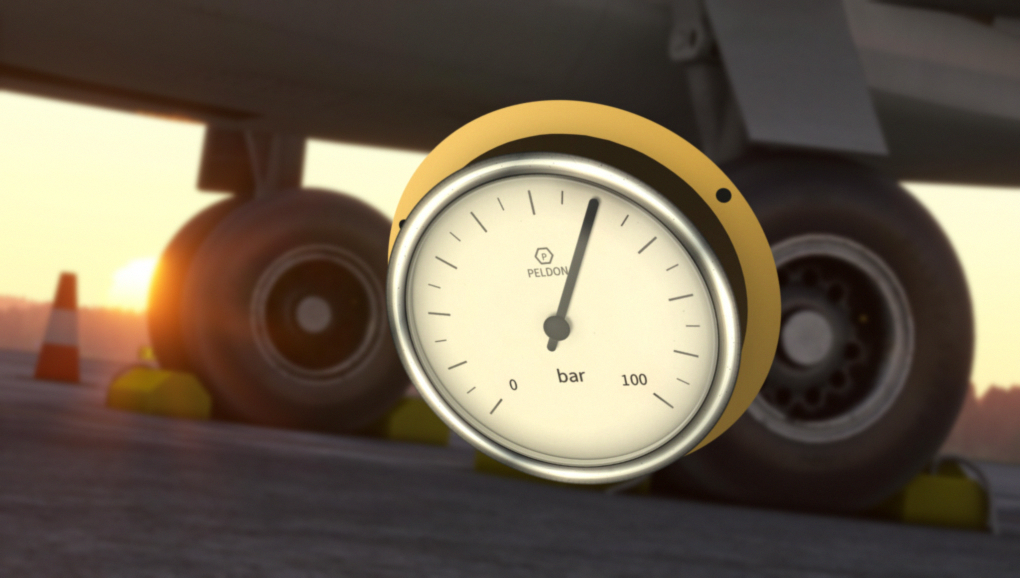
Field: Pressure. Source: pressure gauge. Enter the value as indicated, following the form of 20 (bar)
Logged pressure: 60 (bar)
